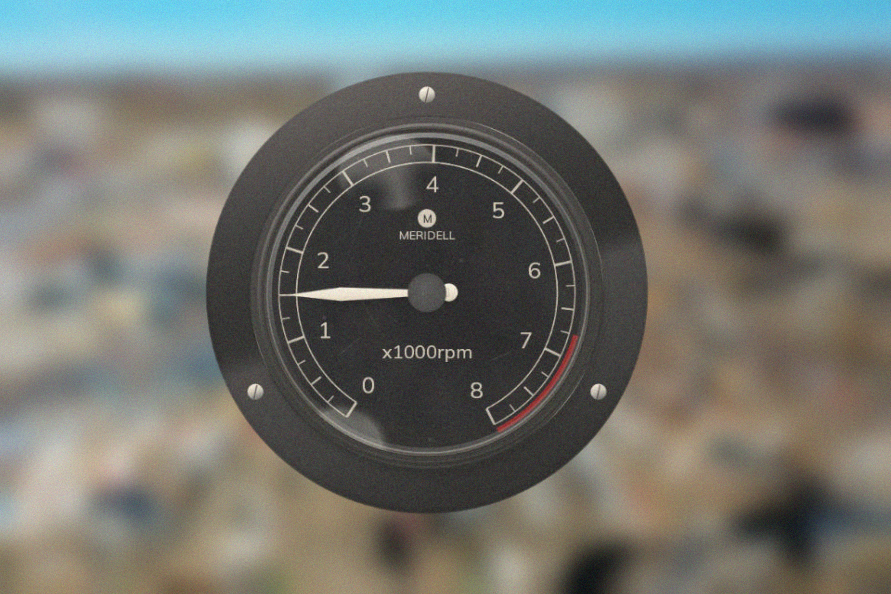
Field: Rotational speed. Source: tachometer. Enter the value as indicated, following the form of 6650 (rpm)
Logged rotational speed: 1500 (rpm)
